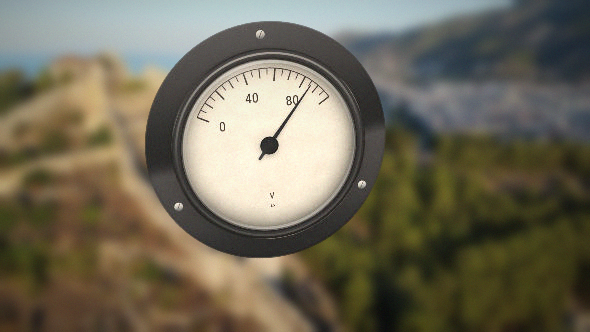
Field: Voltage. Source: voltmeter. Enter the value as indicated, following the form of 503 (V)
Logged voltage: 85 (V)
